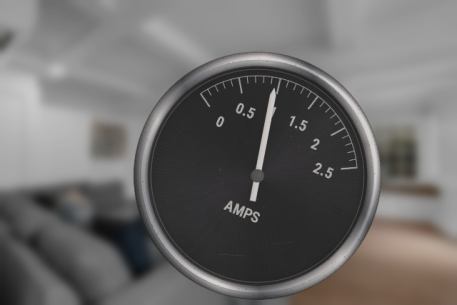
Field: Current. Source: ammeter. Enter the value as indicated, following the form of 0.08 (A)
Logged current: 0.95 (A)
